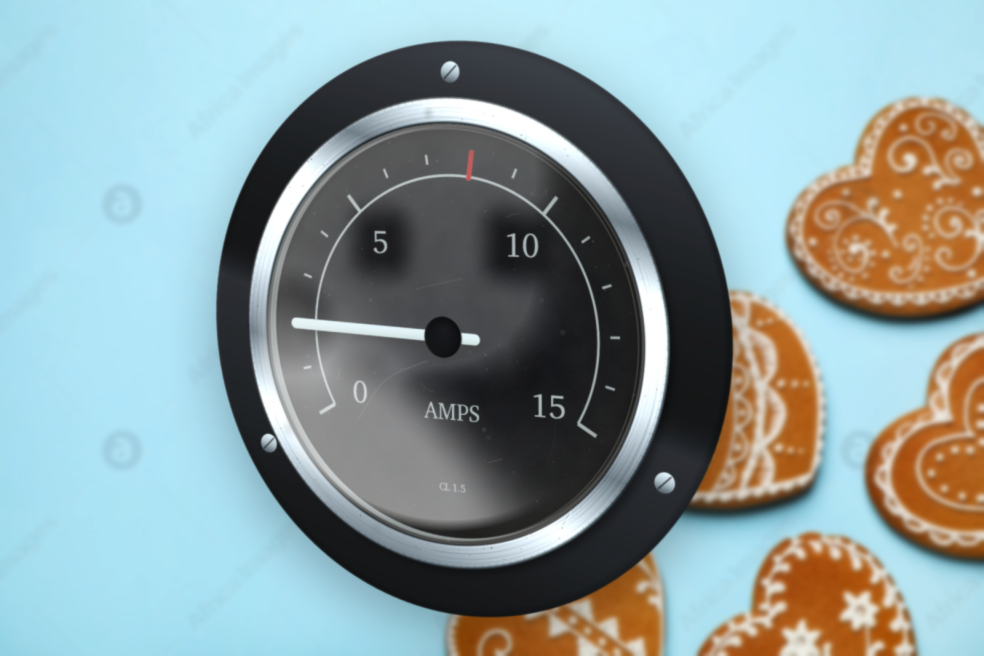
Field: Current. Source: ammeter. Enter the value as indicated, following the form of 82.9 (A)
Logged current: 2 (A)
